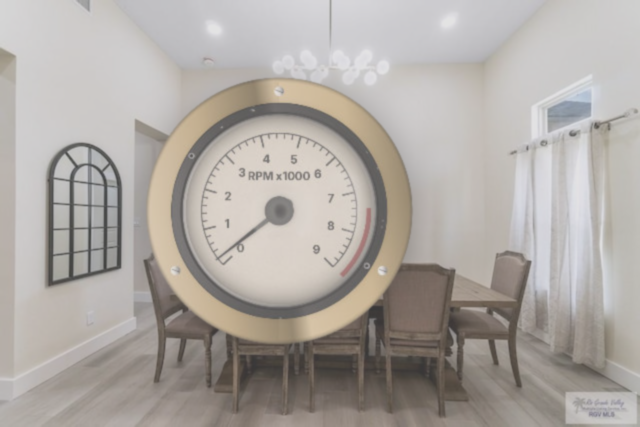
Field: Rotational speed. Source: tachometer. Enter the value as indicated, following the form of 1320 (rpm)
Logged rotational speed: 200 (rpm)
